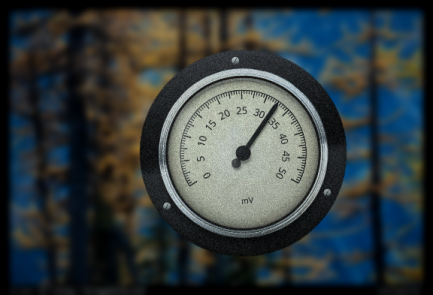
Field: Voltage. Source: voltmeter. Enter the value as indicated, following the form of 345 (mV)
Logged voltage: 32.5 (mV)
